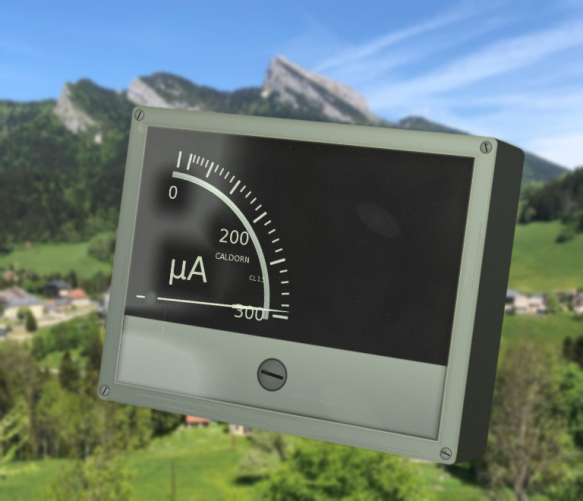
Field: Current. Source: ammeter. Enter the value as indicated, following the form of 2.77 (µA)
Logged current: 295 (µA)
